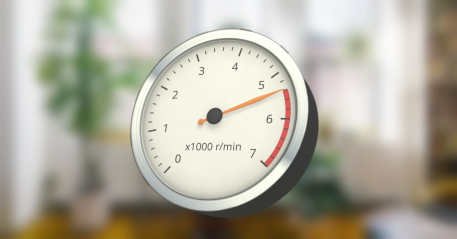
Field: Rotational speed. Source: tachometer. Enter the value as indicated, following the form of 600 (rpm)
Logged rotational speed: 5400 (rpm)
